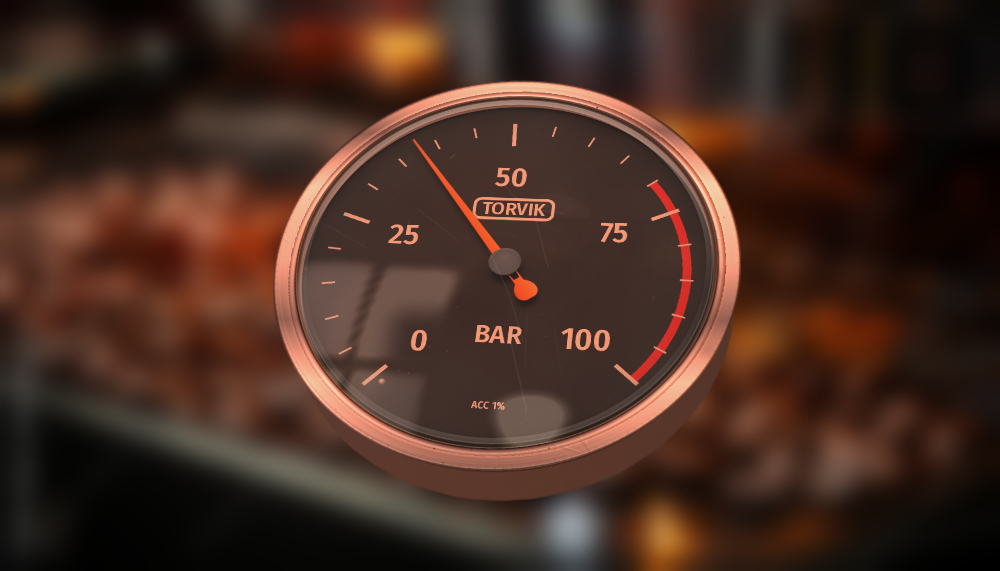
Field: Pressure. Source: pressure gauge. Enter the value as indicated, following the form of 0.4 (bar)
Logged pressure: 37.5 (bar)
